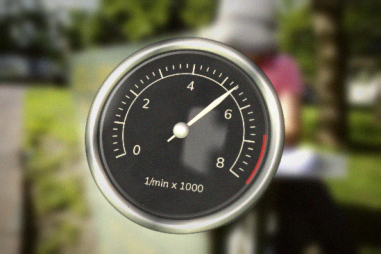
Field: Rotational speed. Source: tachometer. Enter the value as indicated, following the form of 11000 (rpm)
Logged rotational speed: 5400 (rpm)
